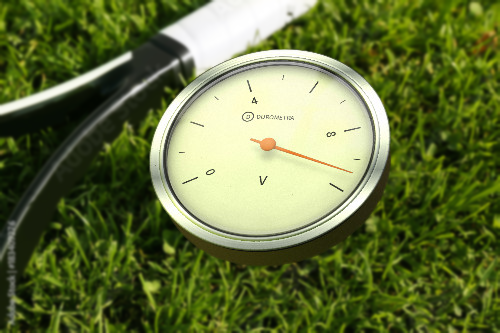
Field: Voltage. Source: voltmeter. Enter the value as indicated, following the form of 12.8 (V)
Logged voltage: 9.5 (V)
